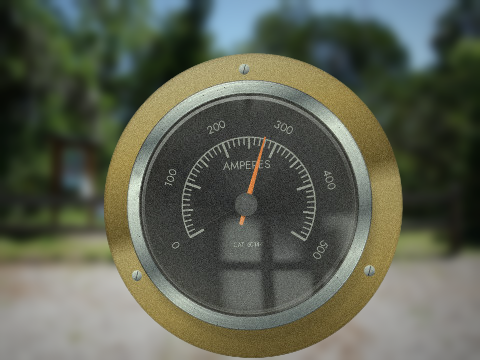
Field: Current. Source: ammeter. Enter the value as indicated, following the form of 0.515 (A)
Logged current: 280 (A)
